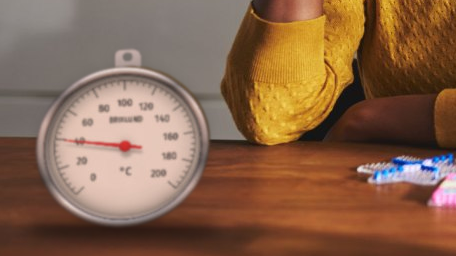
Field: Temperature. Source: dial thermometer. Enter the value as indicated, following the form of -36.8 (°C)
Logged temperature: 40 (°C)
